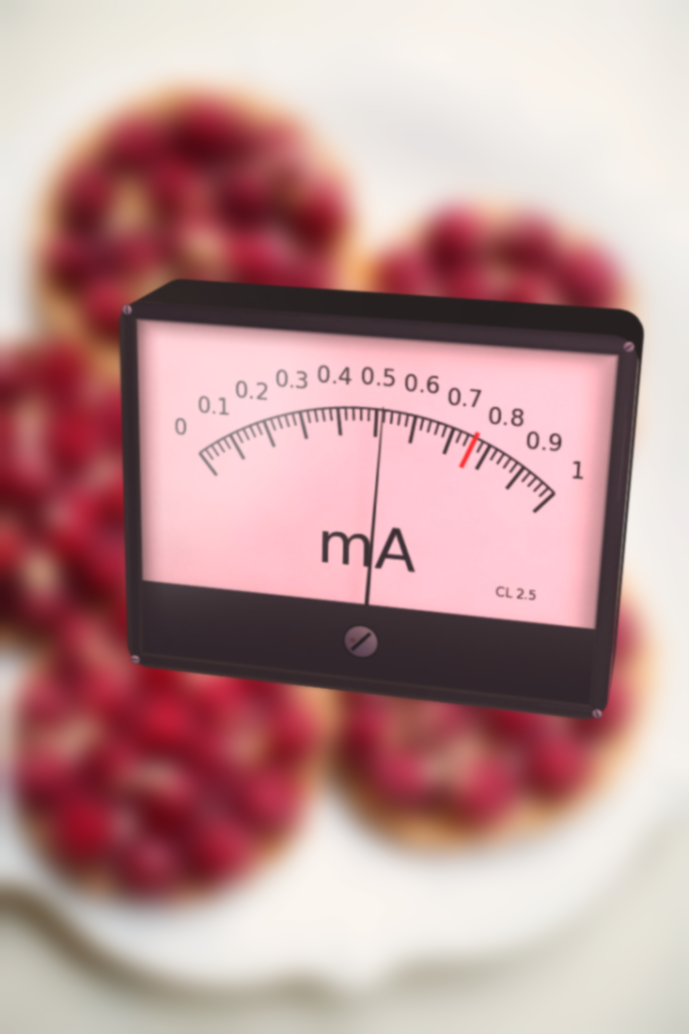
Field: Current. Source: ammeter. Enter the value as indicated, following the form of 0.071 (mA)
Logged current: 0.52 (mA)
